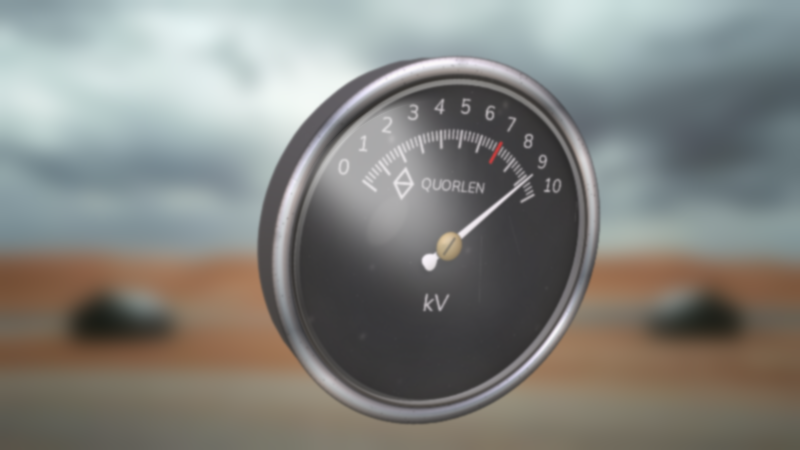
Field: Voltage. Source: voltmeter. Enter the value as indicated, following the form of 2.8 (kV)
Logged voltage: 9 (kV)
